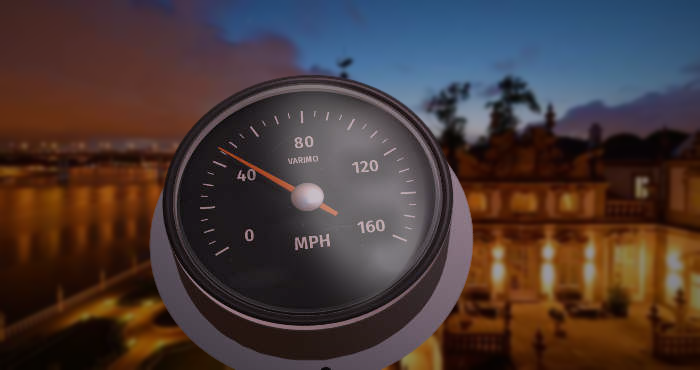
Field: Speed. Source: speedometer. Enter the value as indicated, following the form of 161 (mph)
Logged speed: 45 (mph)
